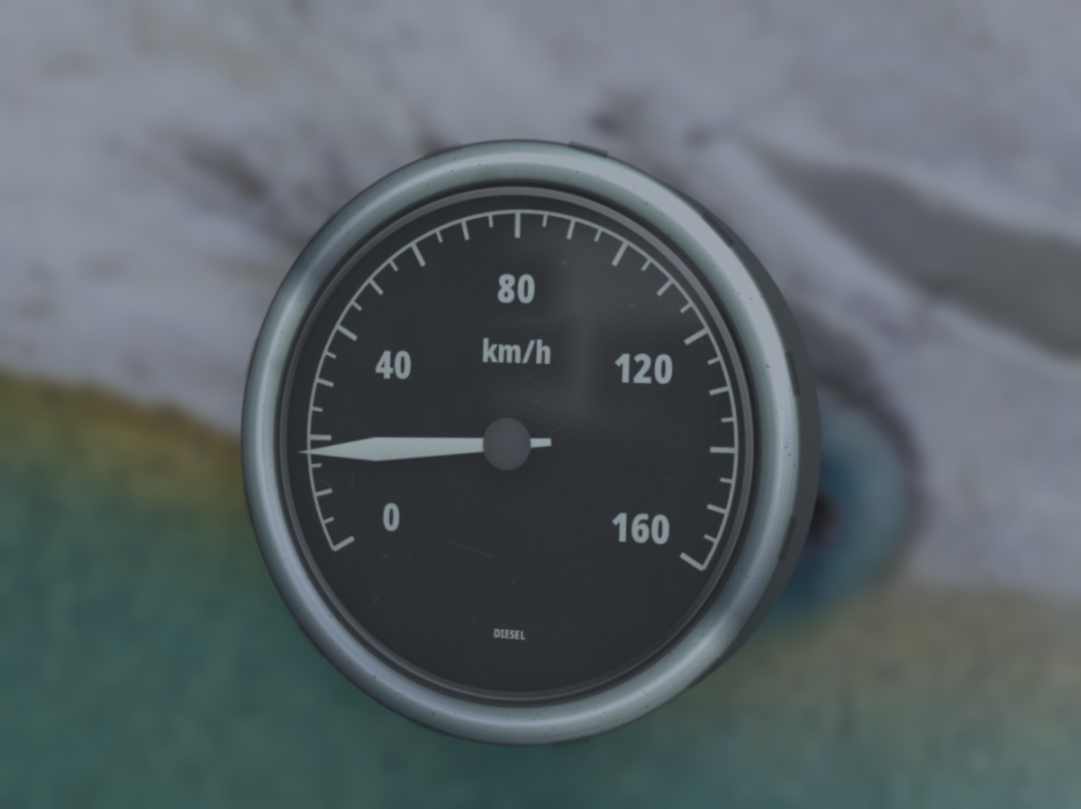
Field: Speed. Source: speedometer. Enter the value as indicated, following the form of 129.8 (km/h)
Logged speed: 17.5 (km/h)
